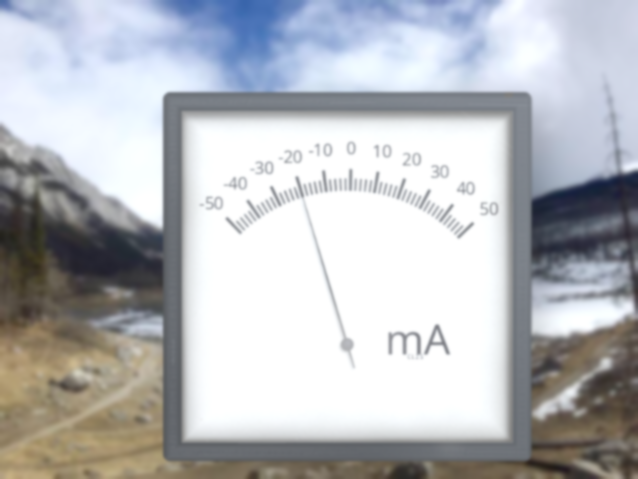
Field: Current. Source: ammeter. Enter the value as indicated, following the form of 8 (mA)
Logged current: -20 (mA)
